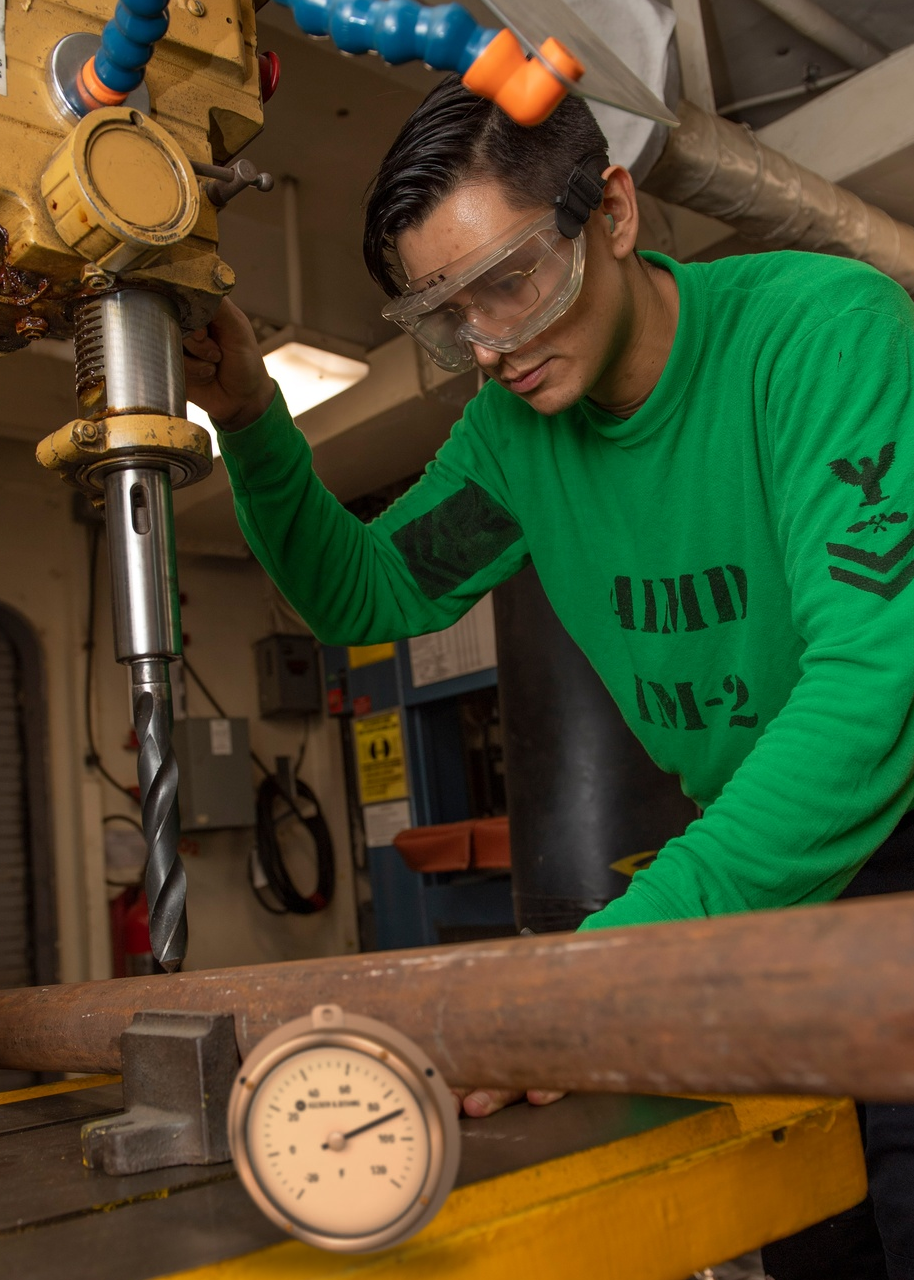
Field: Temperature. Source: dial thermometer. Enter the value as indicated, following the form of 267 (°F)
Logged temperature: 88 (°F)
